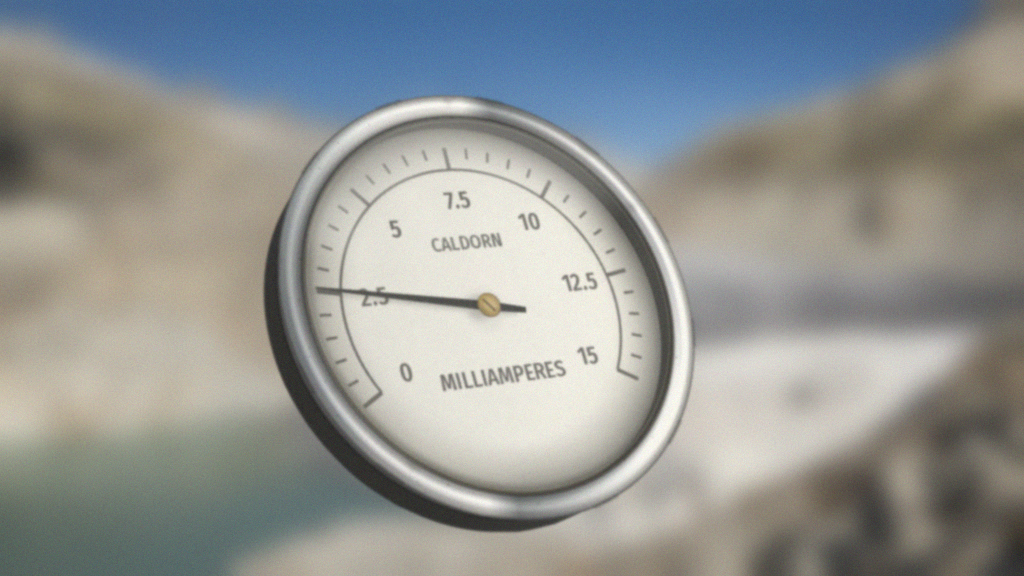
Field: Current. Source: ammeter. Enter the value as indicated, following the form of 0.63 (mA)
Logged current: 2.5 (mA)
